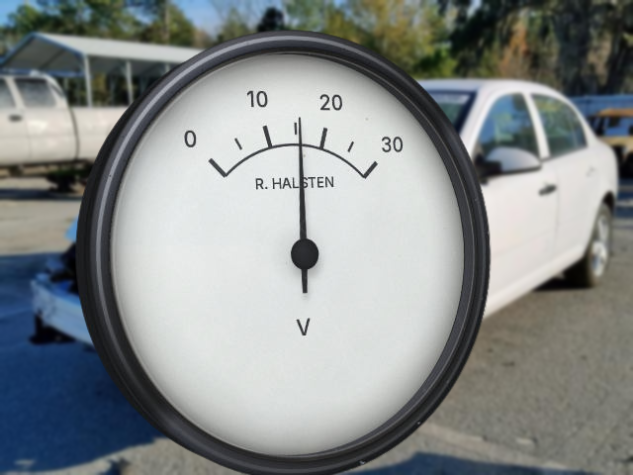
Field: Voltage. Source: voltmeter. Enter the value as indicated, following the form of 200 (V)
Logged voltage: 15 (V)
